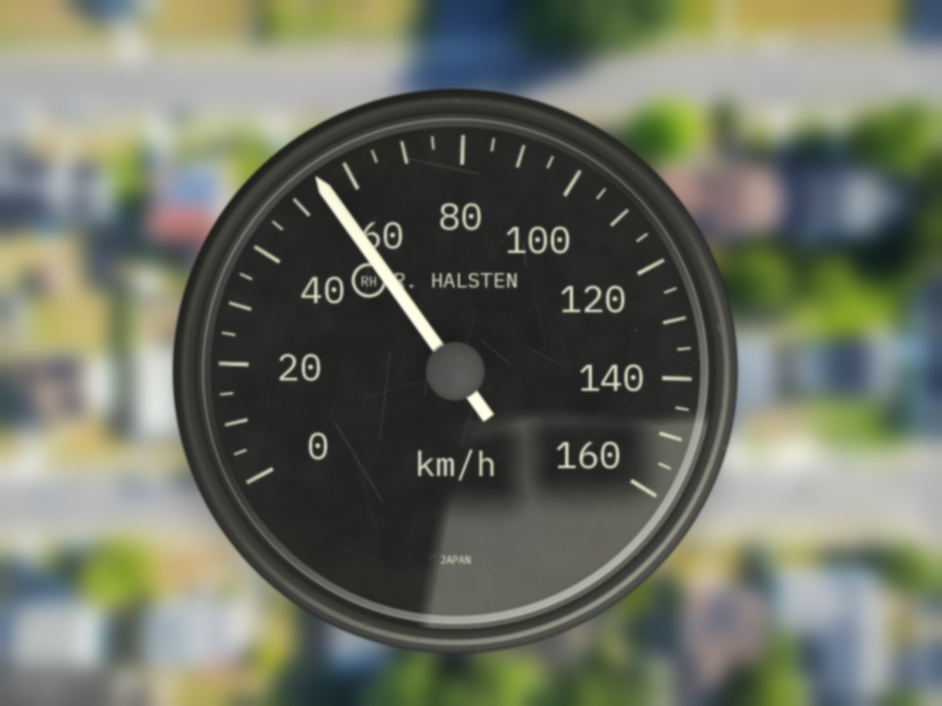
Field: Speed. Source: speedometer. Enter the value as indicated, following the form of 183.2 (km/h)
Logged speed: 55 (km/h)
